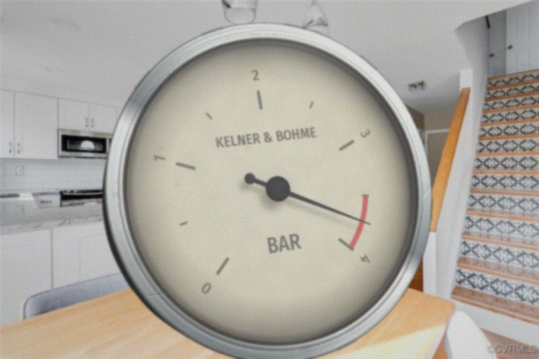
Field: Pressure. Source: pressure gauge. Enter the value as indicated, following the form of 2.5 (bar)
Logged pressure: 3.75 (bar)
